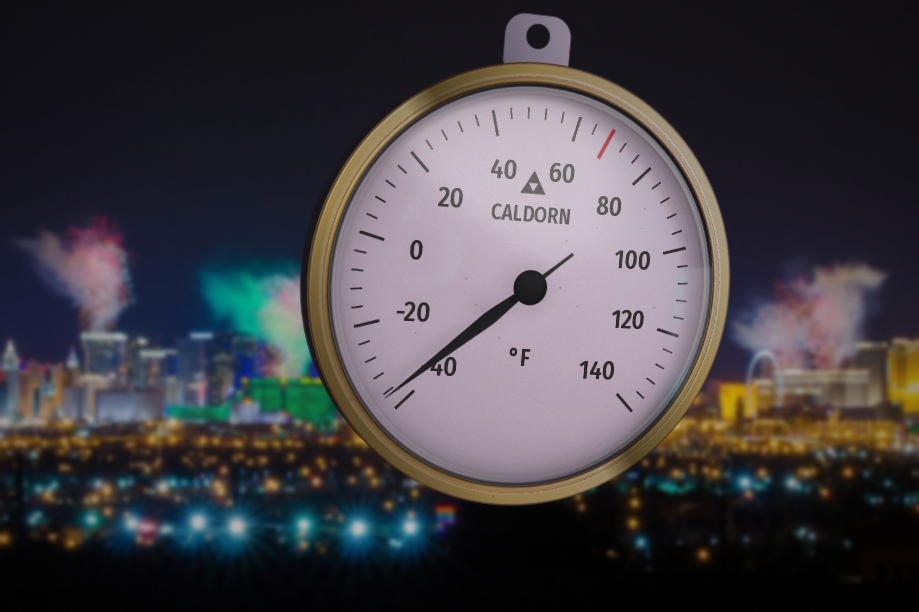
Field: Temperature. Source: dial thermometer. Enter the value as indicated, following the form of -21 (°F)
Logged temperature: -36 (°F)
